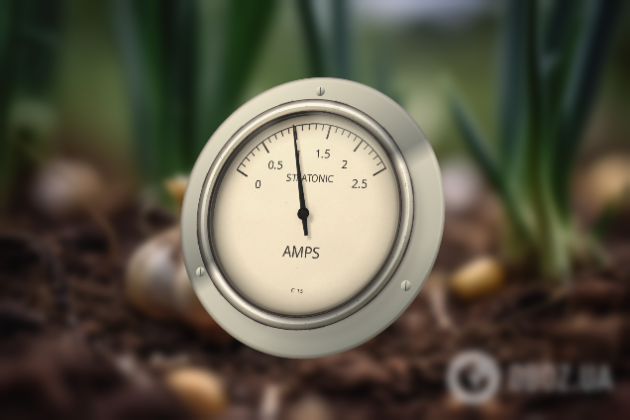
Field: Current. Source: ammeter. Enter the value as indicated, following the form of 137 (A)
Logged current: 1 (A)
